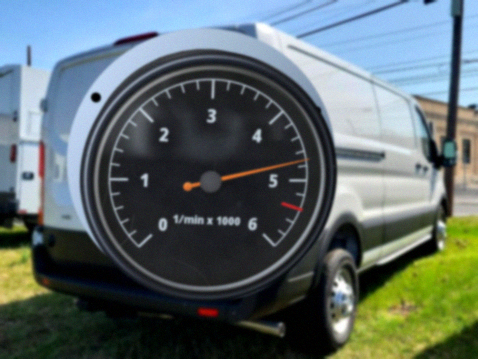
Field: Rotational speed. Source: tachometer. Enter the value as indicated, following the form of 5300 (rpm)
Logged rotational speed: 4700 (rpm)
